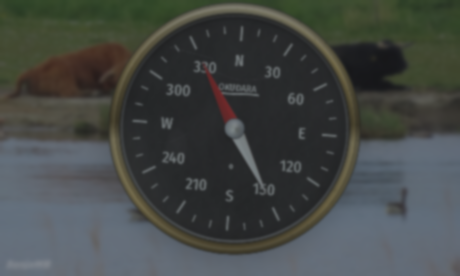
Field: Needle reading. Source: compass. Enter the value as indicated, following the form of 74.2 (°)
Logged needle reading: 330 (°)
